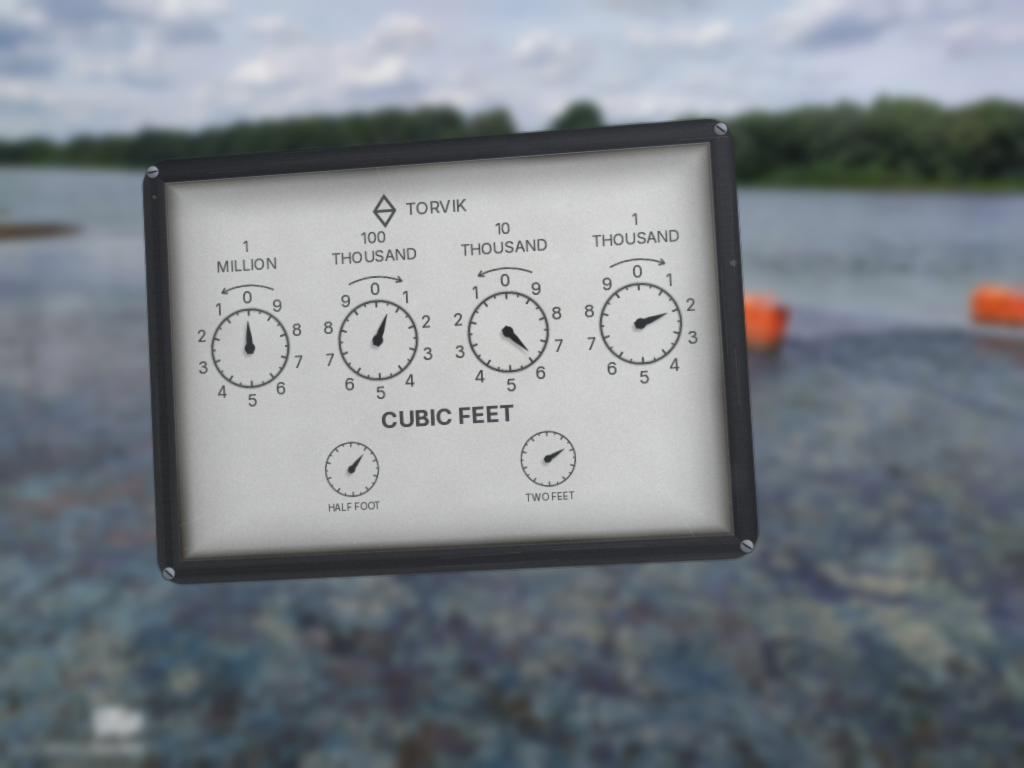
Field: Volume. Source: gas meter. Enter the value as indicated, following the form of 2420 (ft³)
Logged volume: 6200 (ft³)
